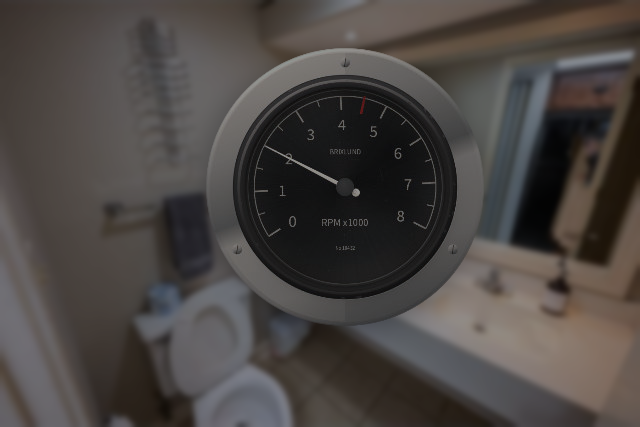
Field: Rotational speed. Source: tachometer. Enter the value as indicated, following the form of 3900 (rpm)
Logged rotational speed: 2000 (rpm)
